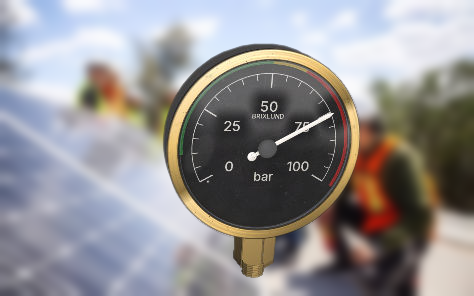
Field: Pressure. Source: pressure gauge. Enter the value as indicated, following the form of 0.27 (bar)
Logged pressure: 75 (bar)
